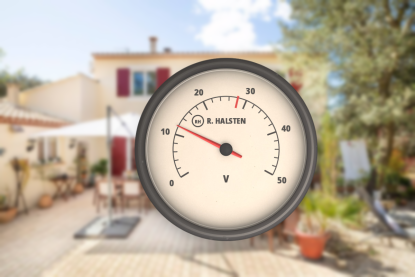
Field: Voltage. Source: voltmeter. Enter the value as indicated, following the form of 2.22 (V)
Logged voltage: 12 (V)
